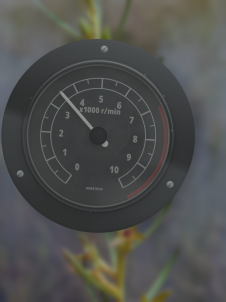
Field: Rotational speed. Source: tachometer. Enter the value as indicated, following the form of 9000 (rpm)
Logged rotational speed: 3500 (rpm)
